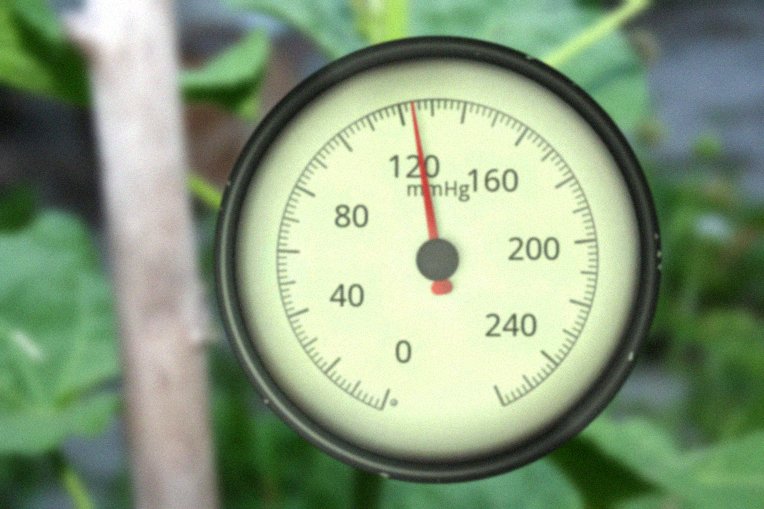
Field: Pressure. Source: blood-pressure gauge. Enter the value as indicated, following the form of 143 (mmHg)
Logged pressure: 124 (mmHg)
